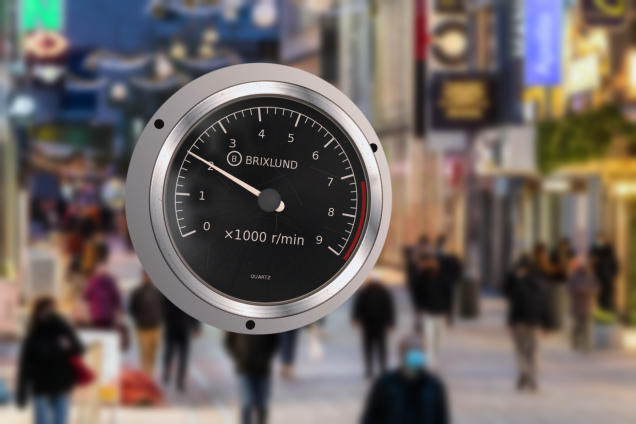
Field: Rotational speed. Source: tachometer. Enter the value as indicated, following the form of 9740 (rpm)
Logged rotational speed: 2000 (rpm)
